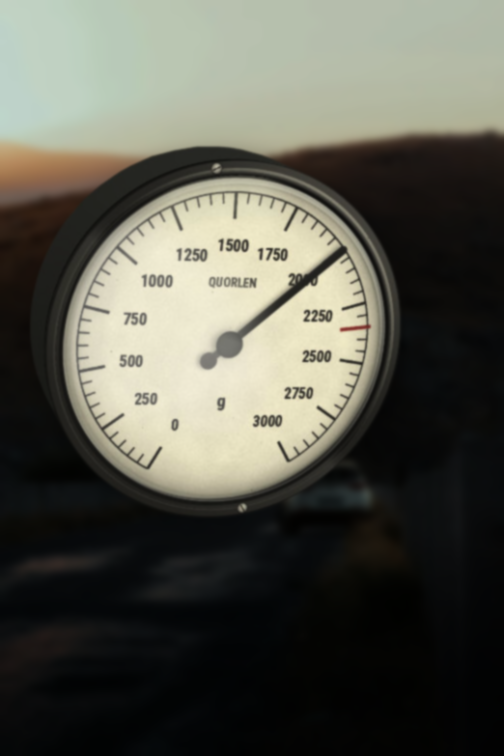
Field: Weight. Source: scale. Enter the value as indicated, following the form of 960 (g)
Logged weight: 2000 (g)
